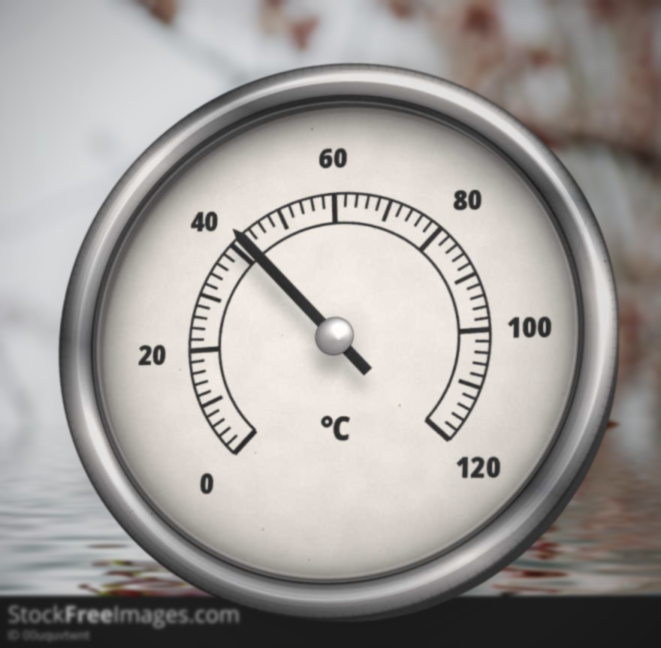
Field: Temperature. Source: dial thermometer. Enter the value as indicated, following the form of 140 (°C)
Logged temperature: 42 (°C)
